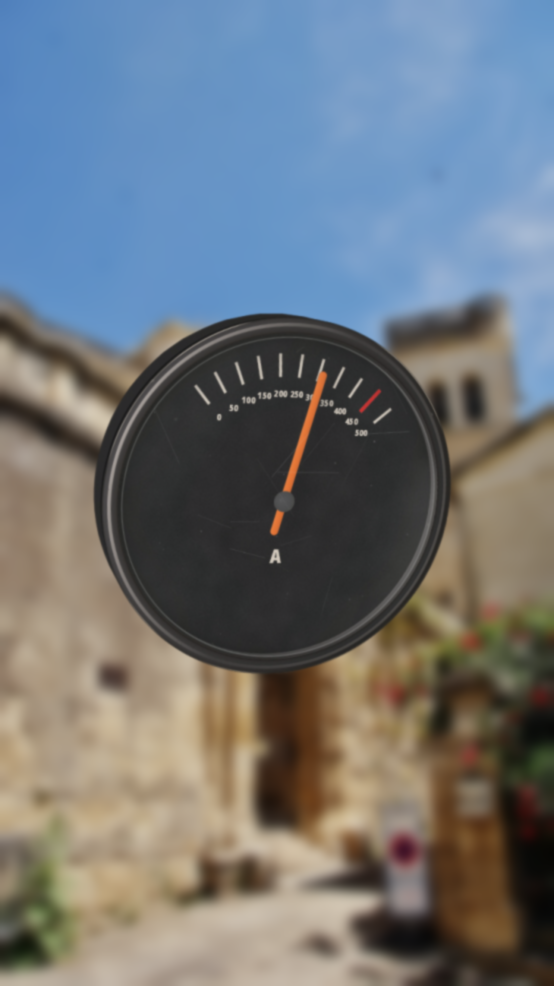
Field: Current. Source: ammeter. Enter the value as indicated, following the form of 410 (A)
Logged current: 300 (A)
